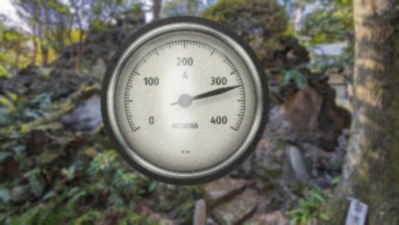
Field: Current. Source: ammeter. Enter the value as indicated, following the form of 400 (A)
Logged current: 325 (A)
